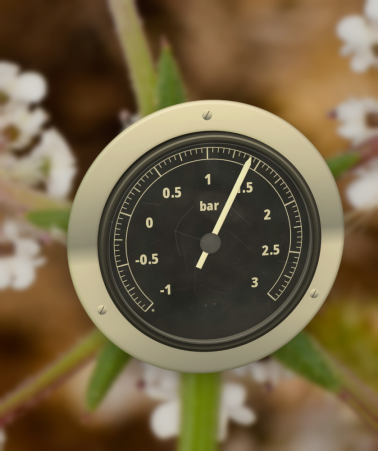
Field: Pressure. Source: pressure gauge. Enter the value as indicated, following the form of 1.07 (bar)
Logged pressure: 1.4 (bar)
